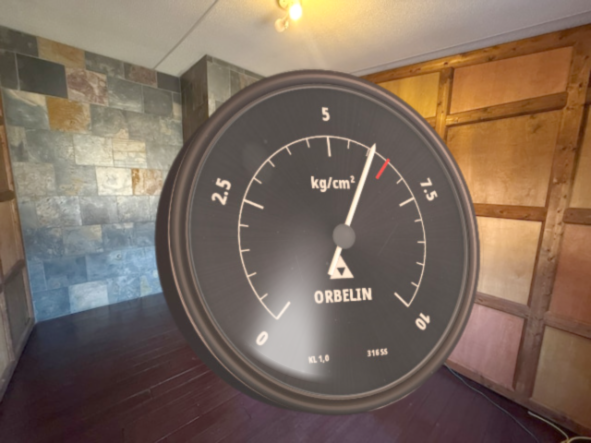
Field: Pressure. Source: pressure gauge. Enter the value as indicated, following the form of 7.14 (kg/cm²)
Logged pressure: 6 (kg/cm²)
